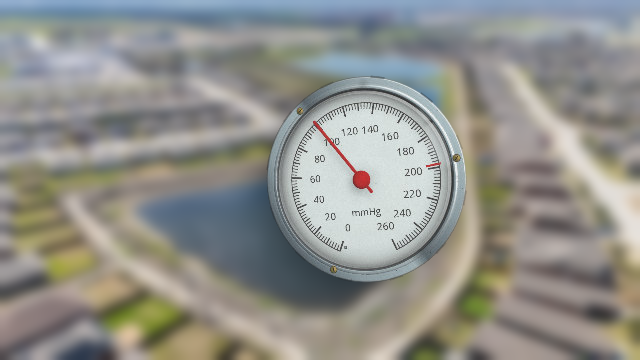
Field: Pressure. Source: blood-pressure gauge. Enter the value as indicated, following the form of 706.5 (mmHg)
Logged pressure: 100 (mmHg)
